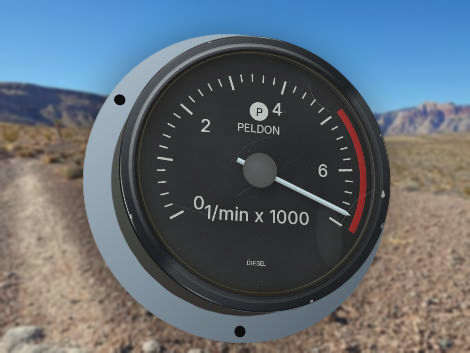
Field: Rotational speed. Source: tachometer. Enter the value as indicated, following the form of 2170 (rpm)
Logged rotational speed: 6800 (rpm)
